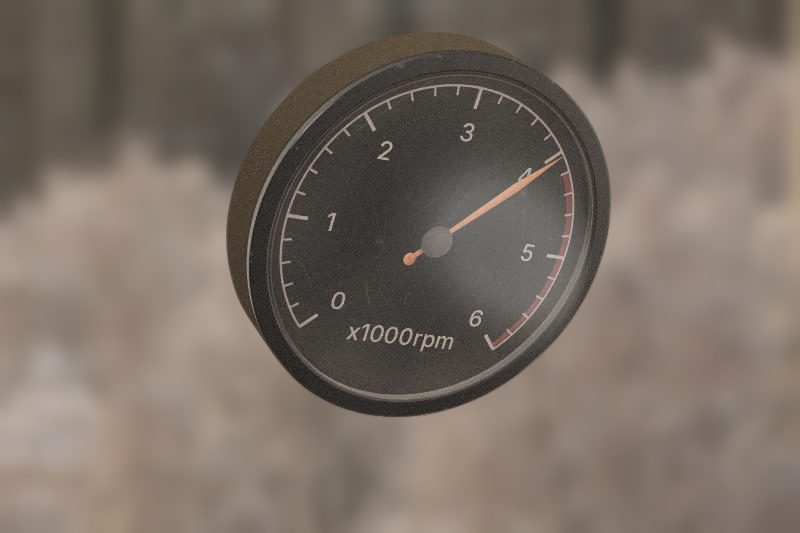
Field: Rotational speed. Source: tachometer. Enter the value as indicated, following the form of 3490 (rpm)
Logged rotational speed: 4000 (rpm)
